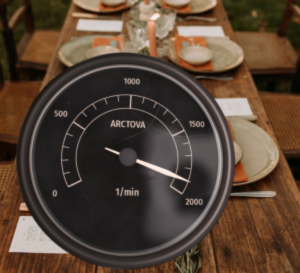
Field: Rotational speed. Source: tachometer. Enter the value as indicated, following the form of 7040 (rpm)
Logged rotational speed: 1900 (rpm)
